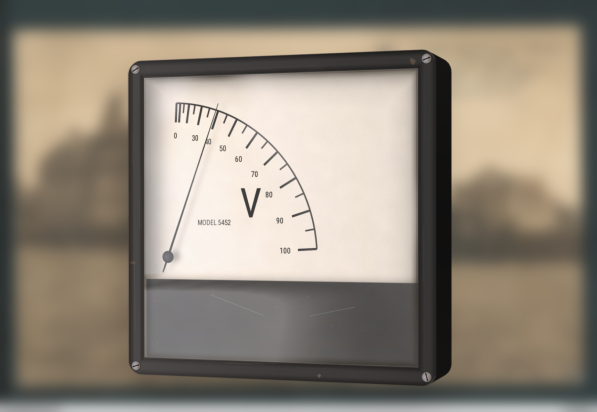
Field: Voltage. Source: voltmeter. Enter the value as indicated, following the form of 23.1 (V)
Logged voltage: 40 (V)
